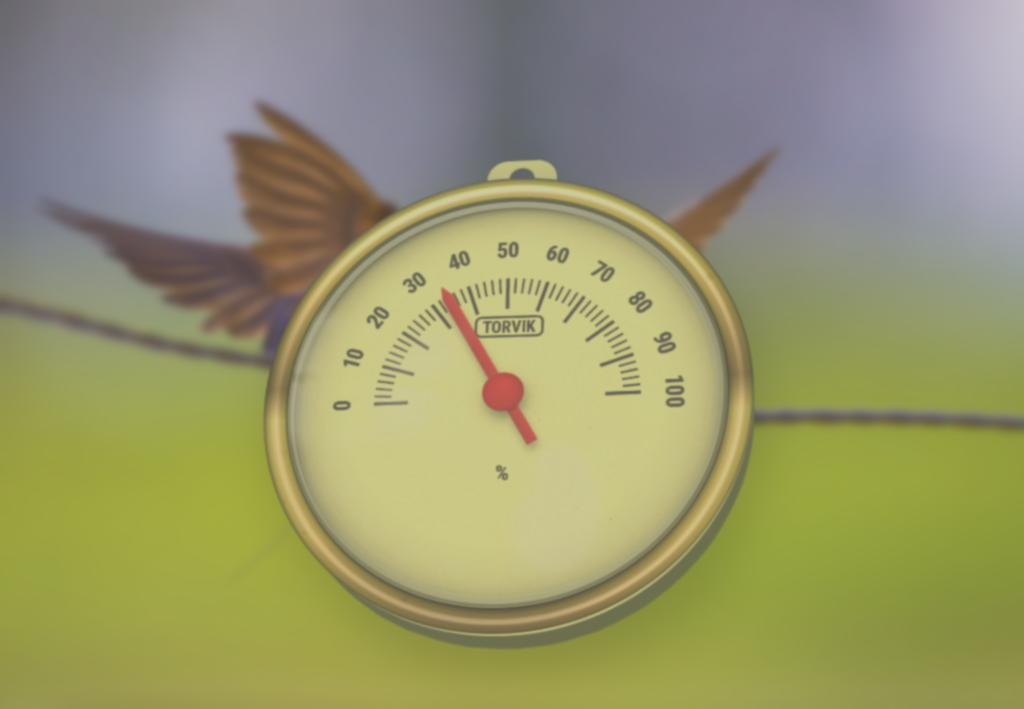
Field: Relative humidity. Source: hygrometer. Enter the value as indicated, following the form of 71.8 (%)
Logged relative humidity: 34 (%)
